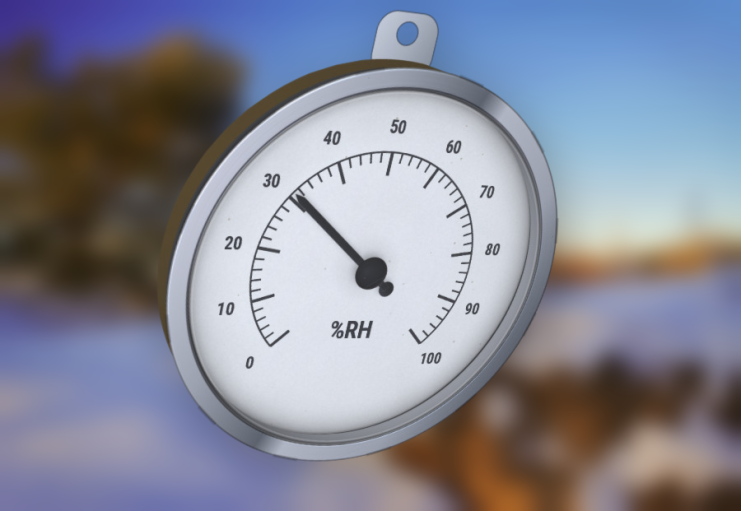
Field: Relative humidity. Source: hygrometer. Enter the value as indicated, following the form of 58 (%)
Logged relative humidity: 31 (%)
